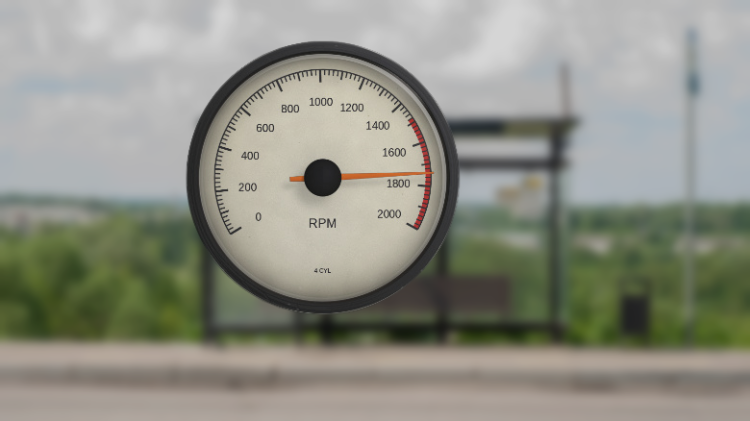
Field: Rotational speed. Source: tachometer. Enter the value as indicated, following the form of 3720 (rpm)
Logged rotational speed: 1740 (rpm)
